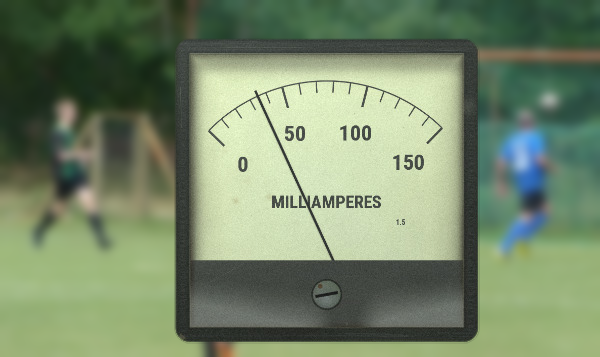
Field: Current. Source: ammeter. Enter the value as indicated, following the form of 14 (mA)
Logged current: 35 (mA)
